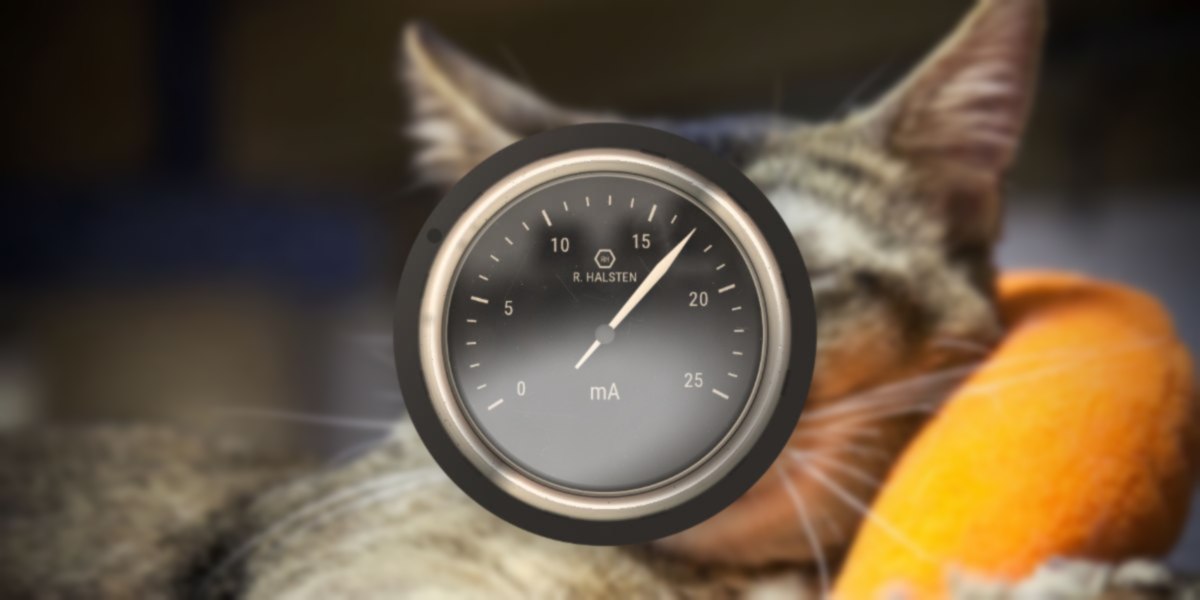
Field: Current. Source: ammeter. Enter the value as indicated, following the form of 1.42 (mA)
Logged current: 17 (mA)
